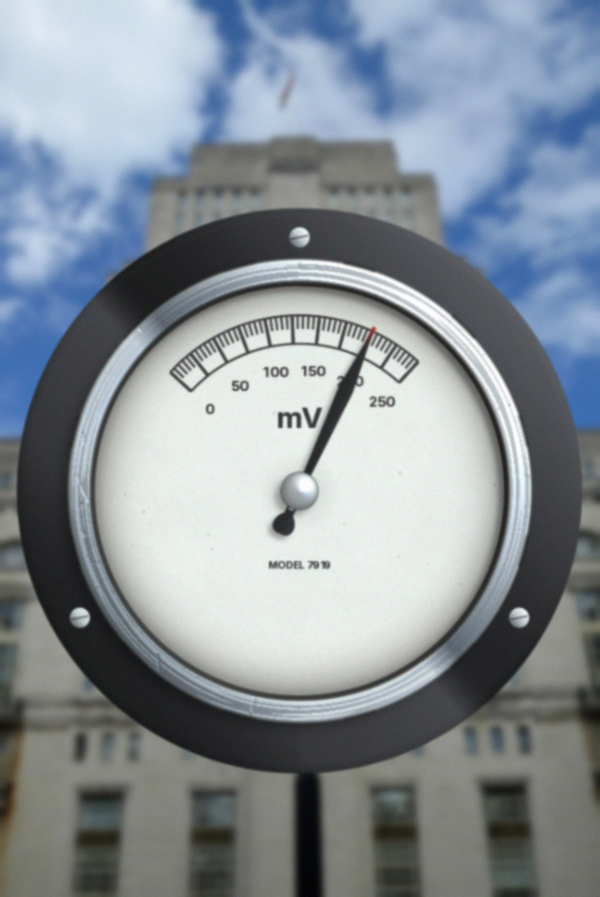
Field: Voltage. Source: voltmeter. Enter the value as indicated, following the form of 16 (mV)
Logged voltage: 200 (mV)
